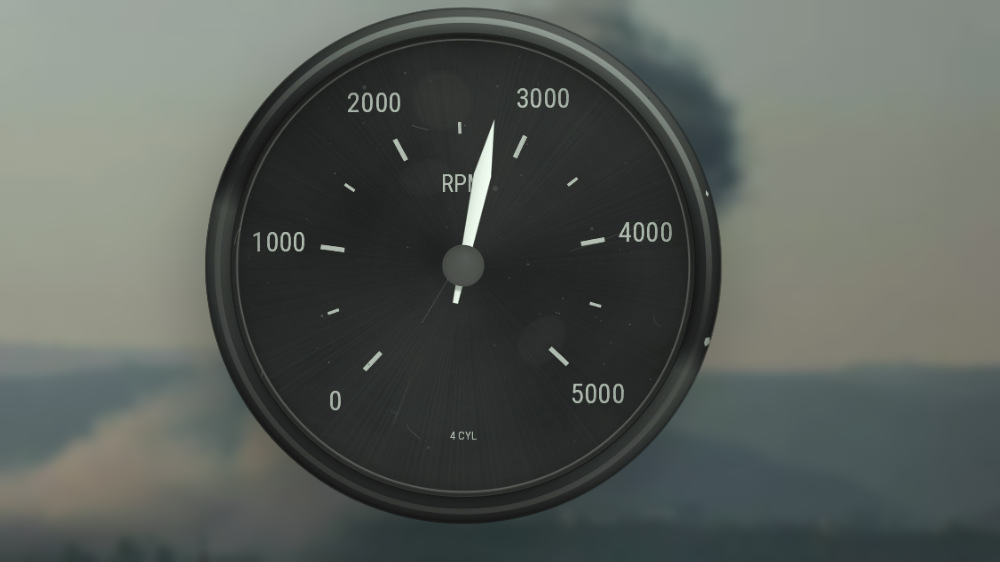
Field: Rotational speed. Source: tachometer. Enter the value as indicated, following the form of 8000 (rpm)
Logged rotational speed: 2750 (rpm)
